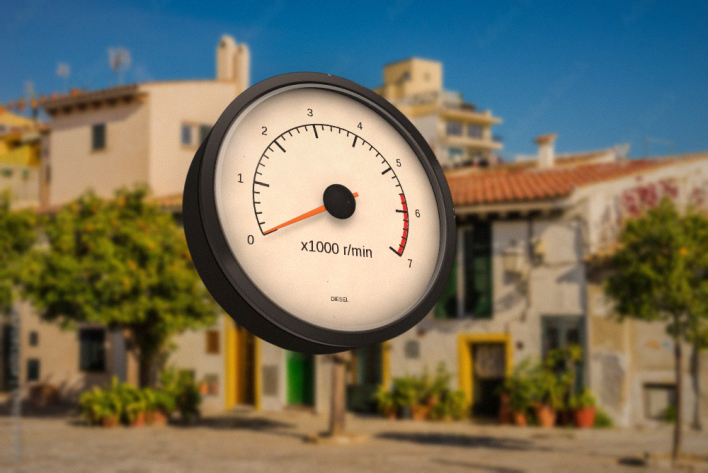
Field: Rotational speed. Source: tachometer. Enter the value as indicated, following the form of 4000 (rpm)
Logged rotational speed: 0 (rpm)
